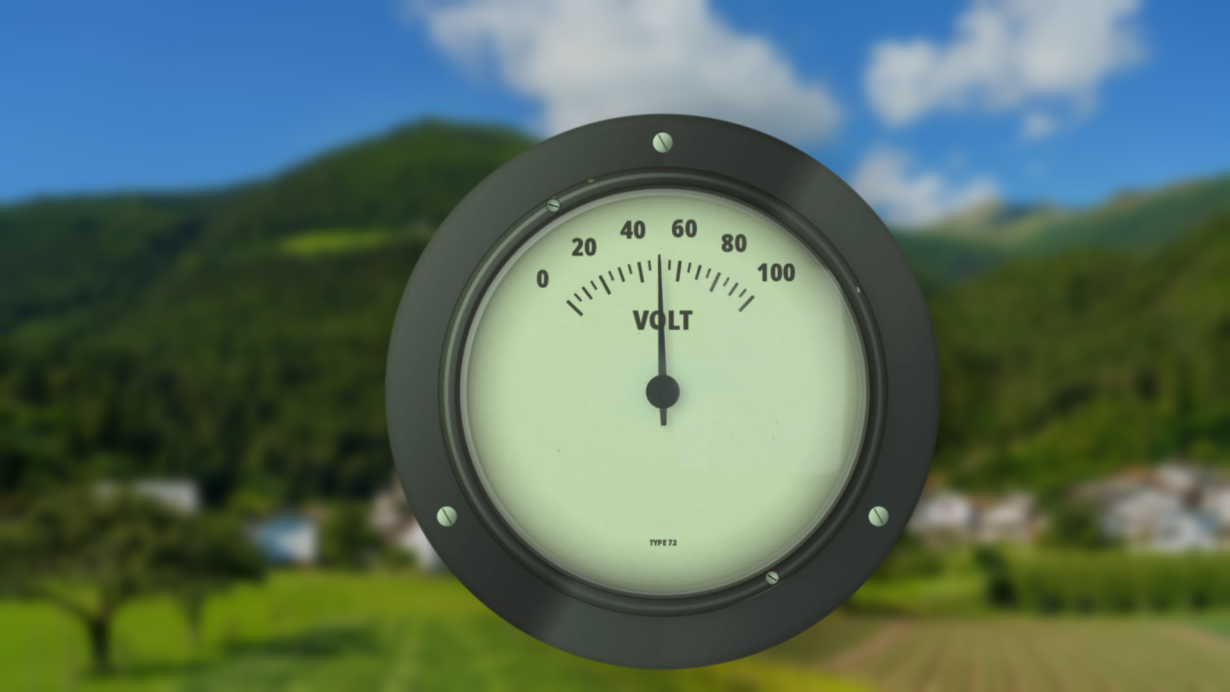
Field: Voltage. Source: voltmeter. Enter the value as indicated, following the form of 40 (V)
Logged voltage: 50 (V)
